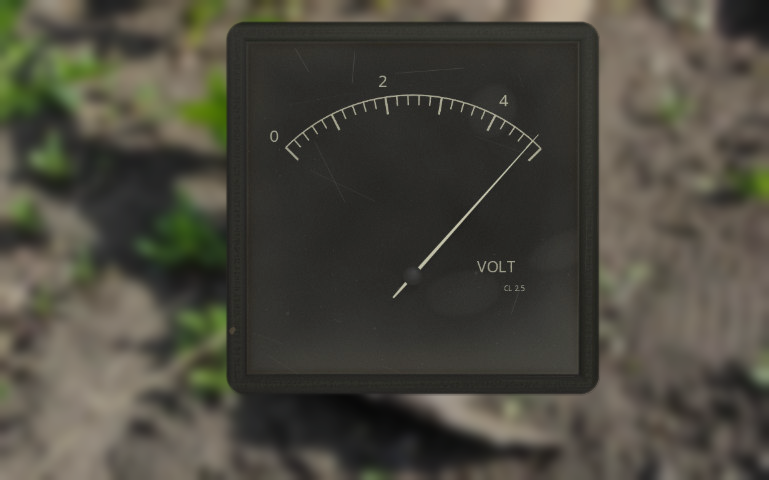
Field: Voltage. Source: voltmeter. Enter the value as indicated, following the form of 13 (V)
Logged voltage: 4.8 (V)
